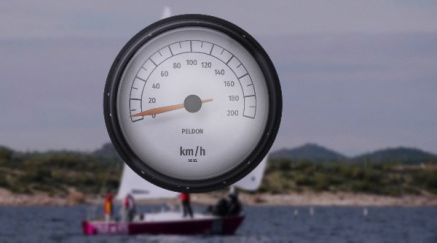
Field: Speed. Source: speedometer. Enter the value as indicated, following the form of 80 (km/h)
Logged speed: 5 (km/h)
